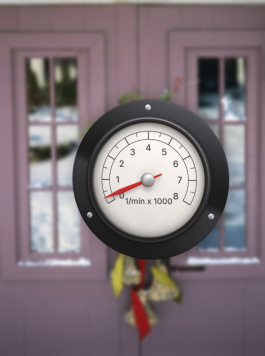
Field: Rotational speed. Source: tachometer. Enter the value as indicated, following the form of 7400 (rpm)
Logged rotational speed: 250 (rpm)
